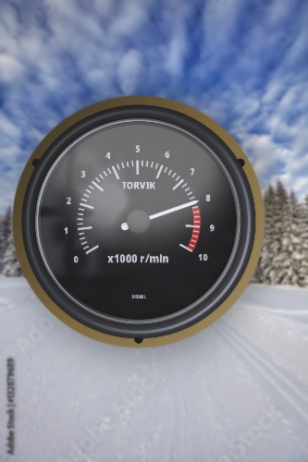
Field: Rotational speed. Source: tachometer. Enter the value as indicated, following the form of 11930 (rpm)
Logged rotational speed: 8000 (rpm)
